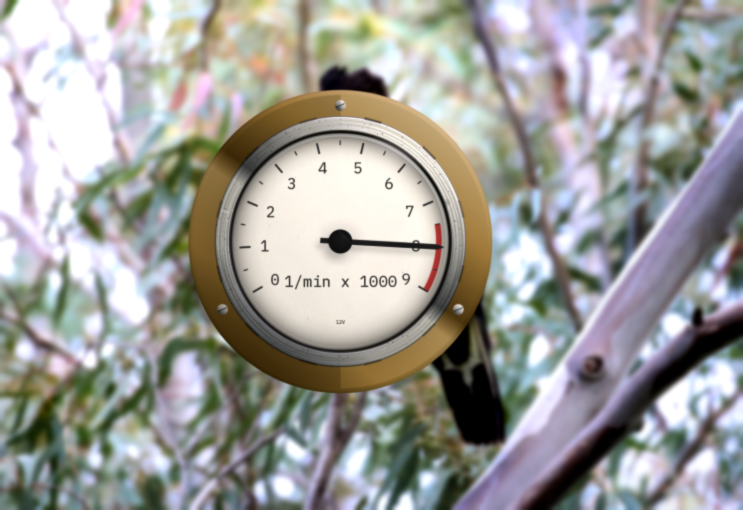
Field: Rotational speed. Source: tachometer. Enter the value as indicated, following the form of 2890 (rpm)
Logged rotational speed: 8000 (rpm)
